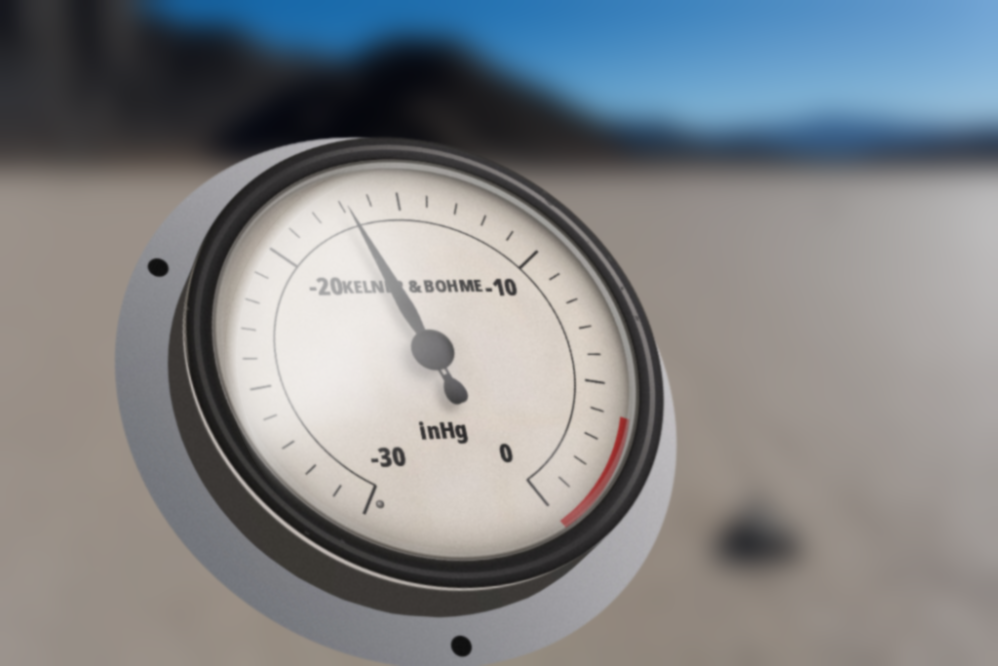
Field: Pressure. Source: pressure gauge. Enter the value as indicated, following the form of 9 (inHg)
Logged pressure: -17 (inHg)
